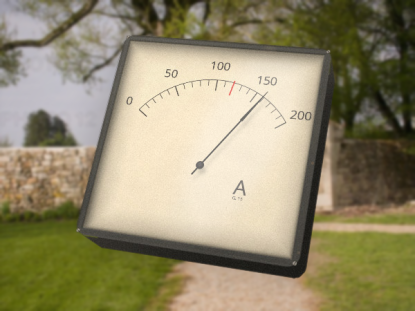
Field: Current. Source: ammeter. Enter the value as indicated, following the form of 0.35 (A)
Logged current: 160 (A)
